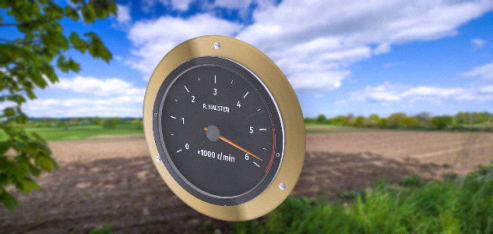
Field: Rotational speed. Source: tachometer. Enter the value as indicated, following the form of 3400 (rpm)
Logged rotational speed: 5750 (rpm)
